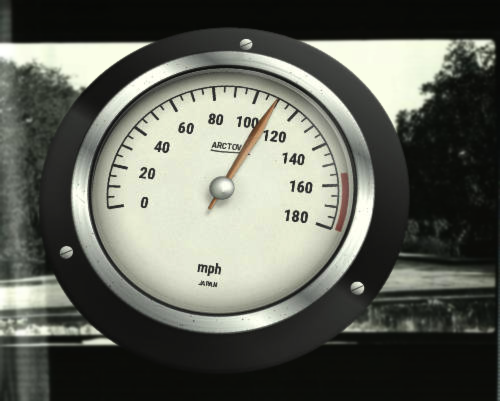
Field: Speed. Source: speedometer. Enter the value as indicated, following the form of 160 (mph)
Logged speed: 110 (mph)
